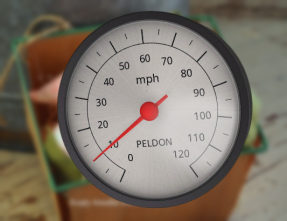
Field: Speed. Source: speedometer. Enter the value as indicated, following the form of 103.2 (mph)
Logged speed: 10 (mph)
